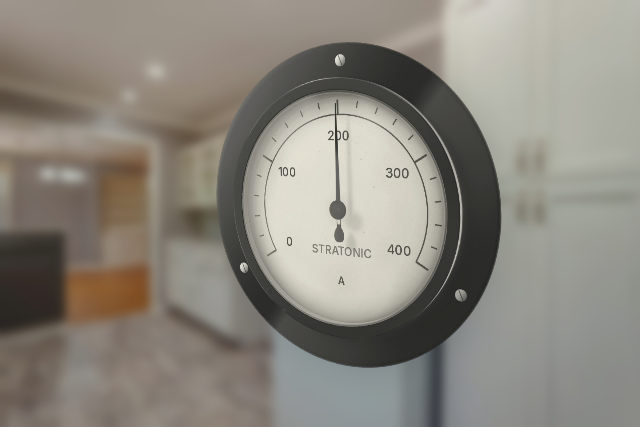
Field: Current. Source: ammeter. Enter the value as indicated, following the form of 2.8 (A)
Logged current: 200 (A)
